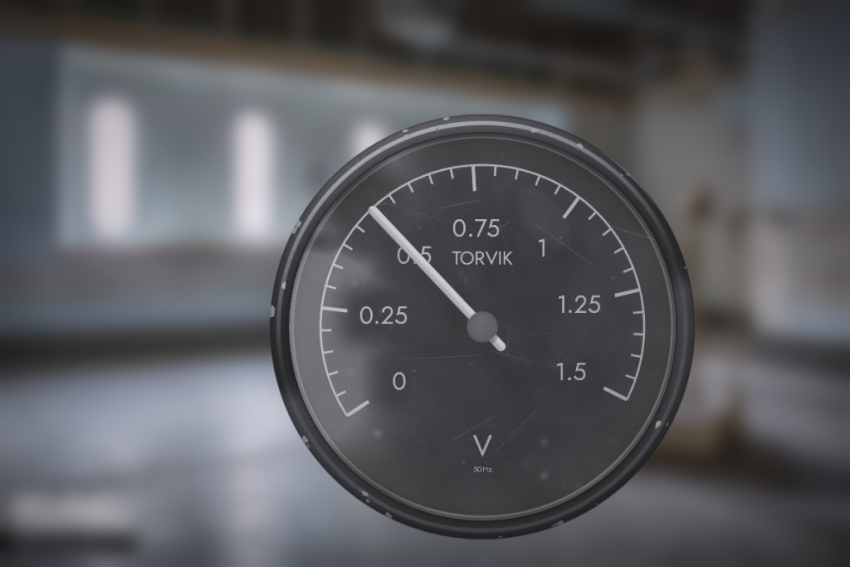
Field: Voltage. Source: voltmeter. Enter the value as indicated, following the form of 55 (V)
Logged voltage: 0.5 (V)
